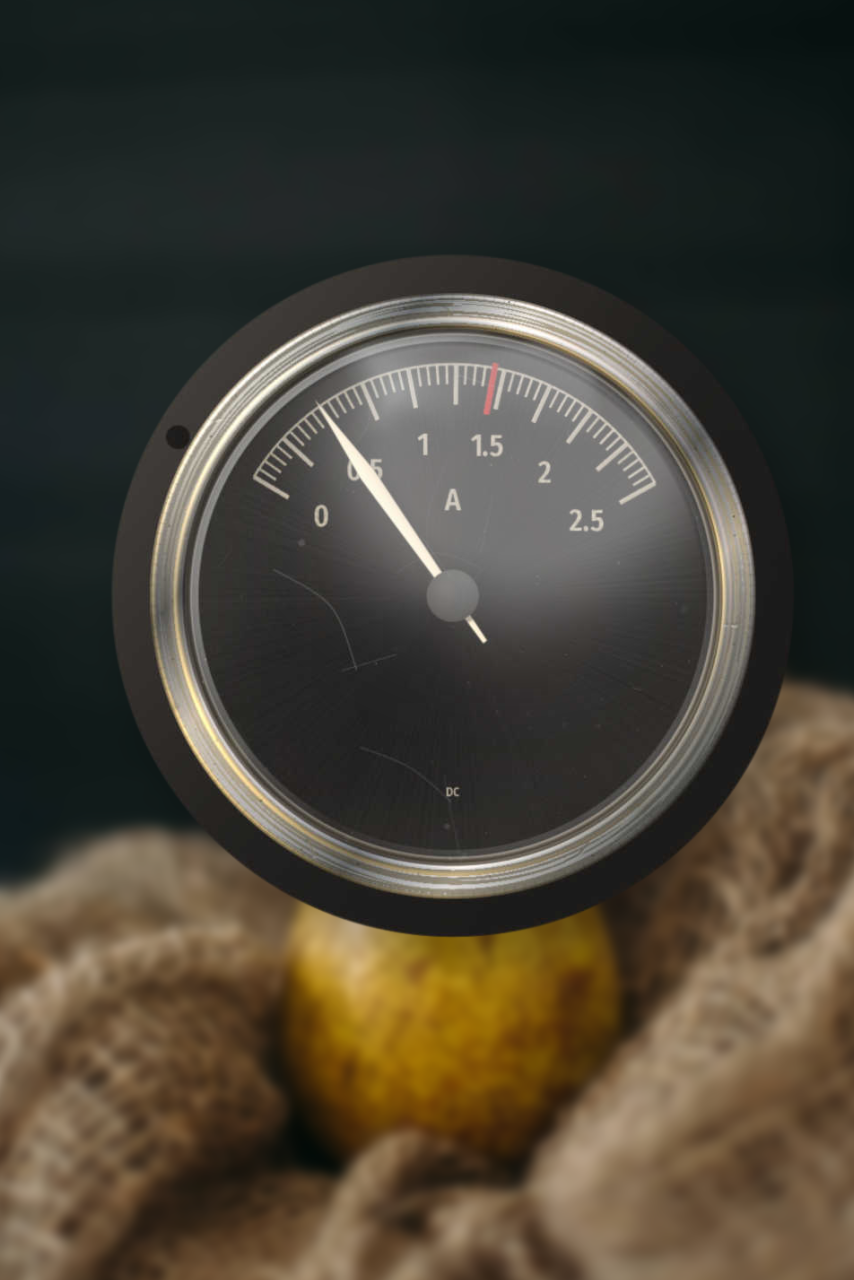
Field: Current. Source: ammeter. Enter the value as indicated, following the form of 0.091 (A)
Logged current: 0.5 (A)
